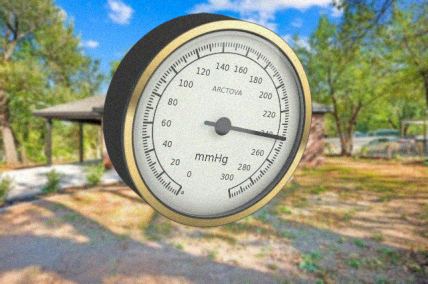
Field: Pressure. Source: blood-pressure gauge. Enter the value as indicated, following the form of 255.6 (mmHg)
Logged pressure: 240 (mmHg)
